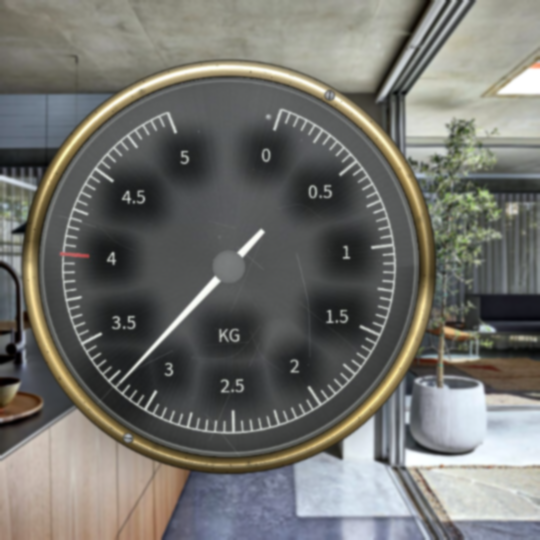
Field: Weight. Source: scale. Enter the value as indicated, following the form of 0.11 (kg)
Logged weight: 3.2 (kg)
